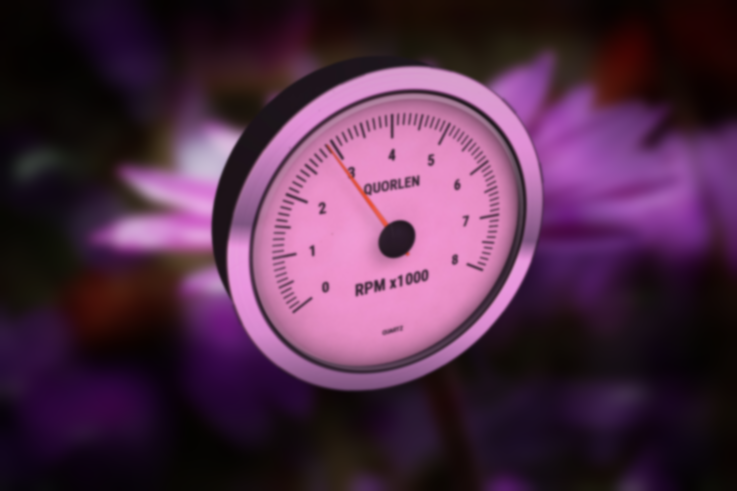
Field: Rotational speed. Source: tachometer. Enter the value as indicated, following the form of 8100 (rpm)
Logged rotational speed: 2900 (rpm)
